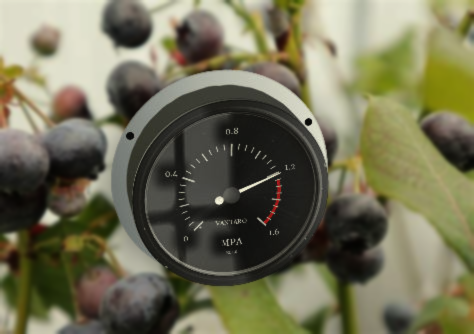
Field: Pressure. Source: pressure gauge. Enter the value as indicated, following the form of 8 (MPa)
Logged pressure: 1.2 (MPa)
